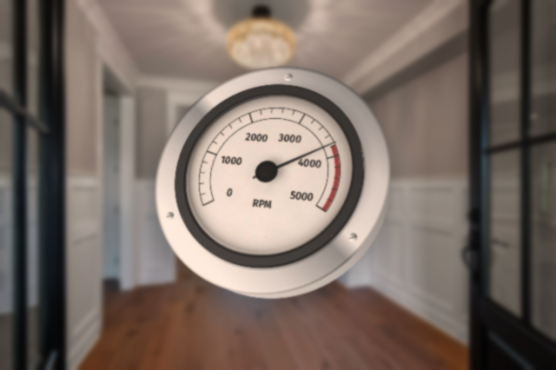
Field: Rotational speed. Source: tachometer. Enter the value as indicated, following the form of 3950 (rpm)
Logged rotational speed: 3800 (rpm)
